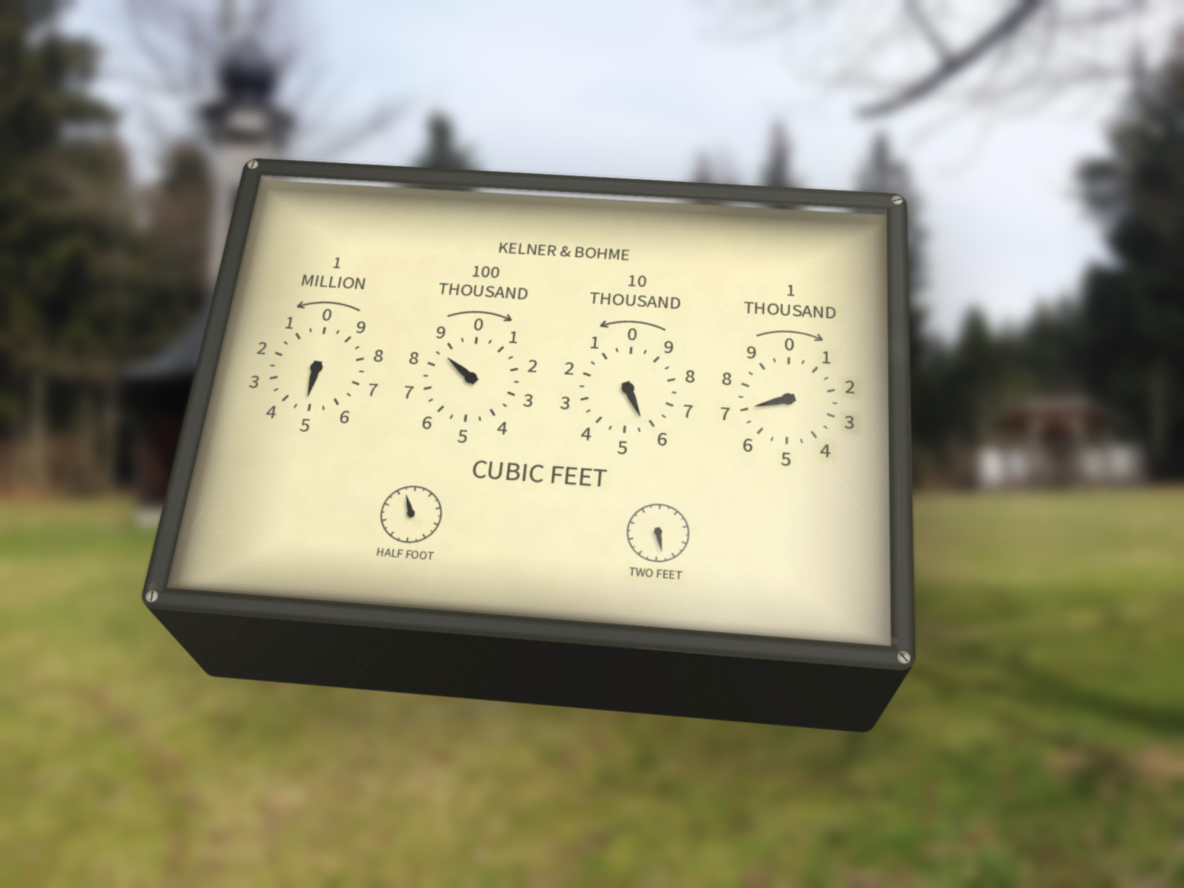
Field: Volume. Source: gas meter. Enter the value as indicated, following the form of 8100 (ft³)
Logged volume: 485700 (ft³)
